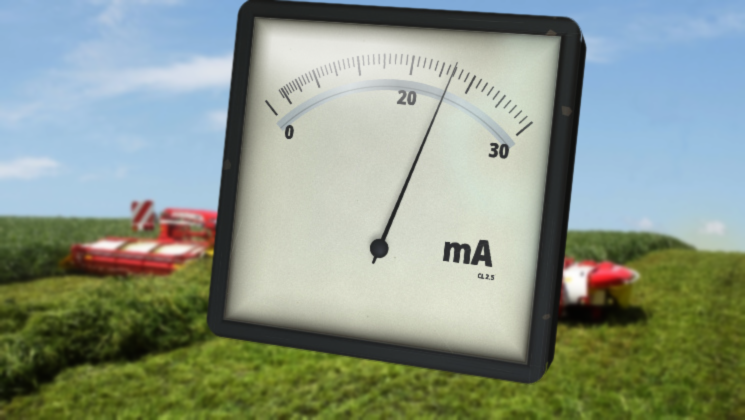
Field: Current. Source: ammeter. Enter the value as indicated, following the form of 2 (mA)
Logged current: 23.5 (mA)
